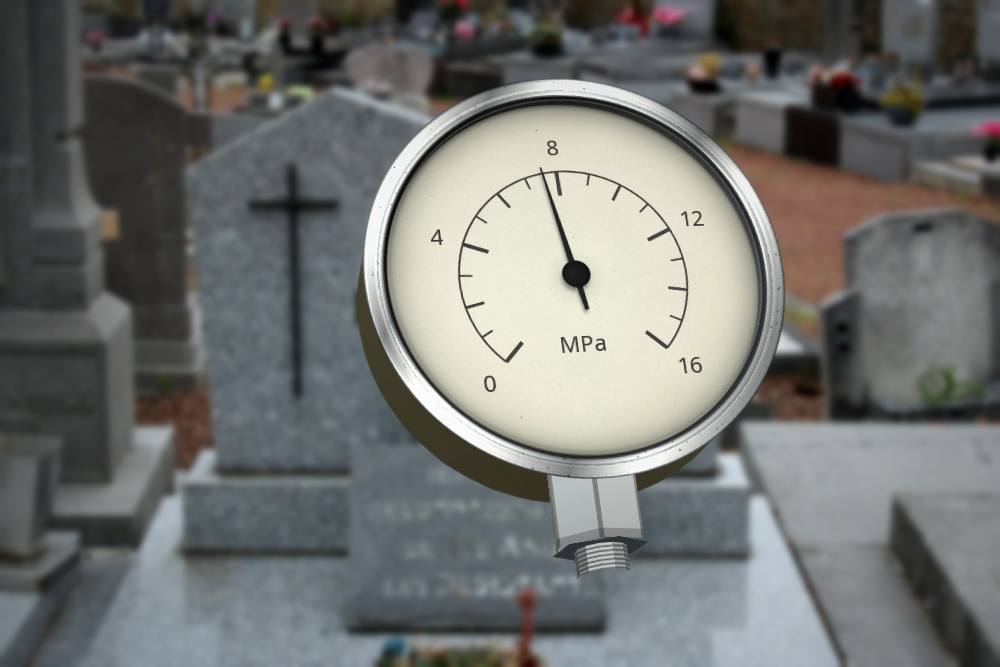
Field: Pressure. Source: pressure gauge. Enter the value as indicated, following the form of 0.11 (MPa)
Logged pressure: 7.5 (MPa)
